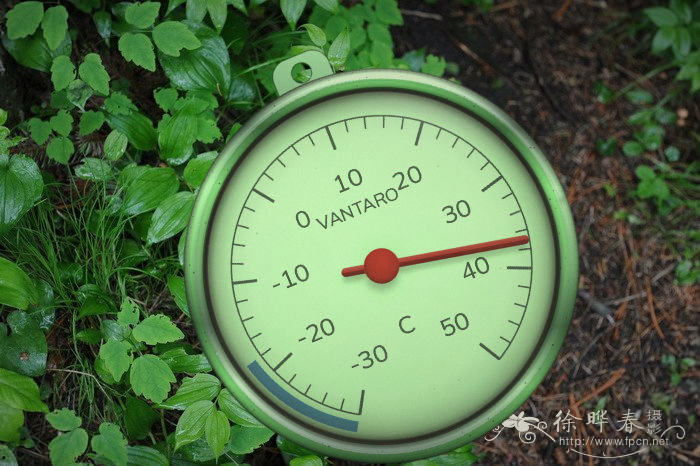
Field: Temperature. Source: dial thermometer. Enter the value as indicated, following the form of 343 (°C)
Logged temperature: 37 (°C)
